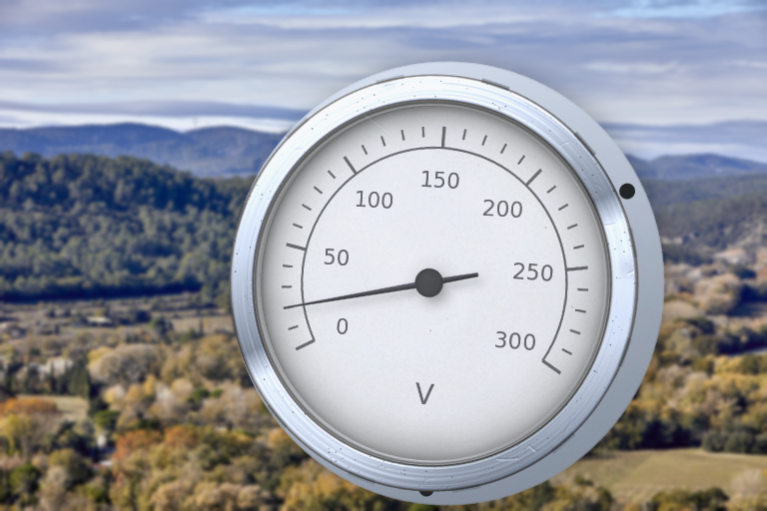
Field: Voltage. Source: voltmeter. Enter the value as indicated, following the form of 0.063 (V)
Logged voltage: 20 (V)
